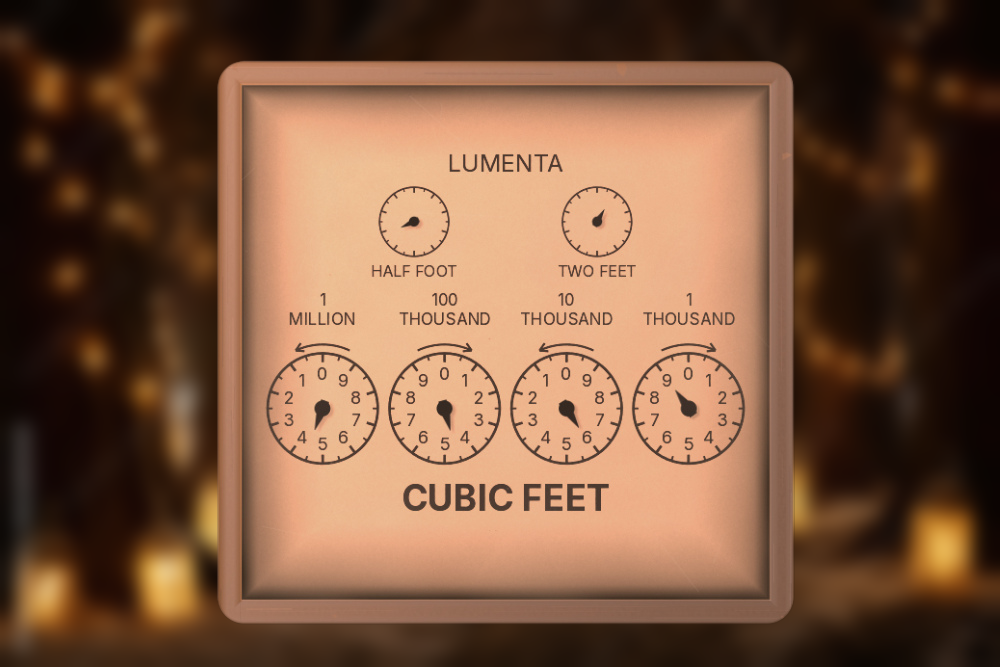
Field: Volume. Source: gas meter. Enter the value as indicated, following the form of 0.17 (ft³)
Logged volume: 445900 (ft³)
